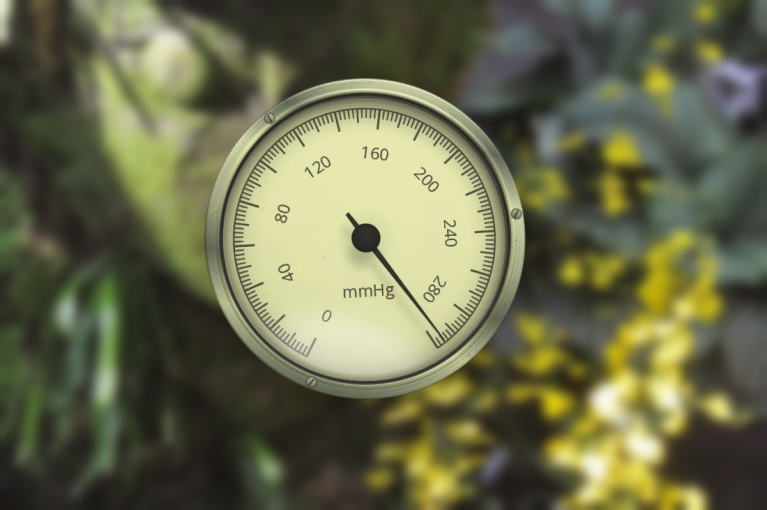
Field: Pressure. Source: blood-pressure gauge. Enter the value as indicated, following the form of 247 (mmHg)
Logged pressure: 296 (mmHg)
